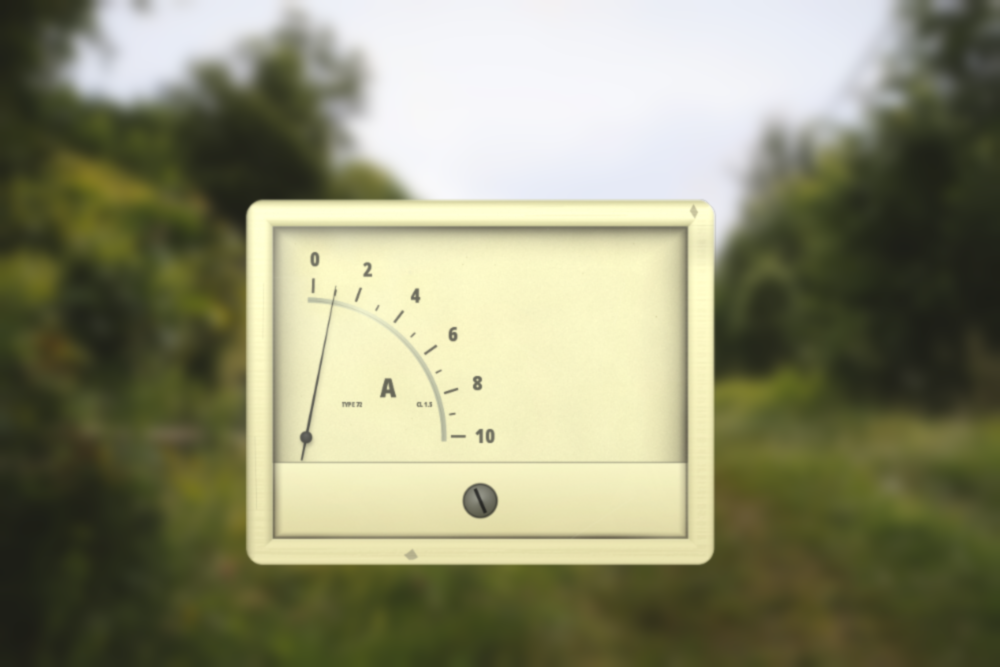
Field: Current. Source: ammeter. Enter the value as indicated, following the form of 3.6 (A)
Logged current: 1 (A)
